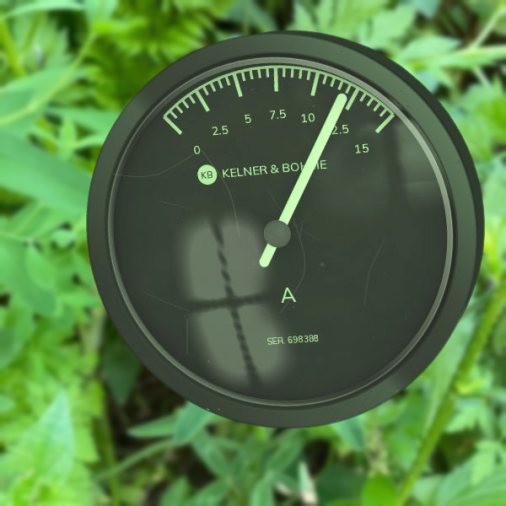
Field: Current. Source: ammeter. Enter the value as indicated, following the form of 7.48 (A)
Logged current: 12 (A)
